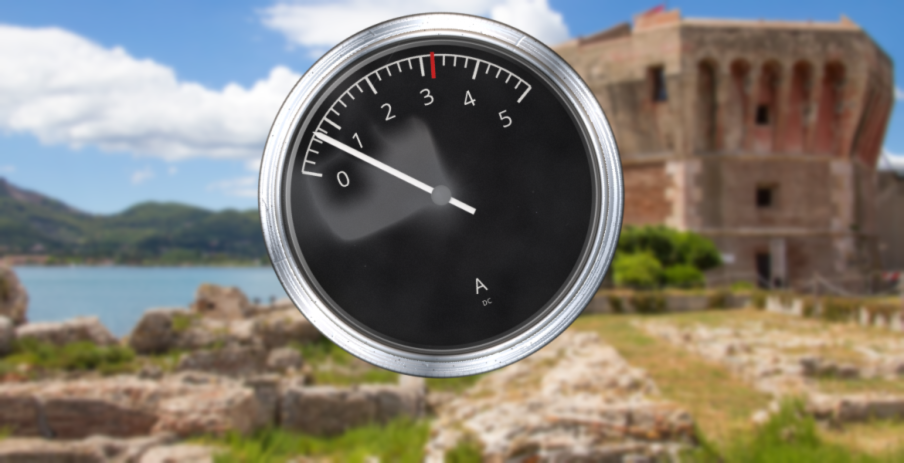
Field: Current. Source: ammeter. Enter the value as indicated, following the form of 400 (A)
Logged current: 0.7 (A)
